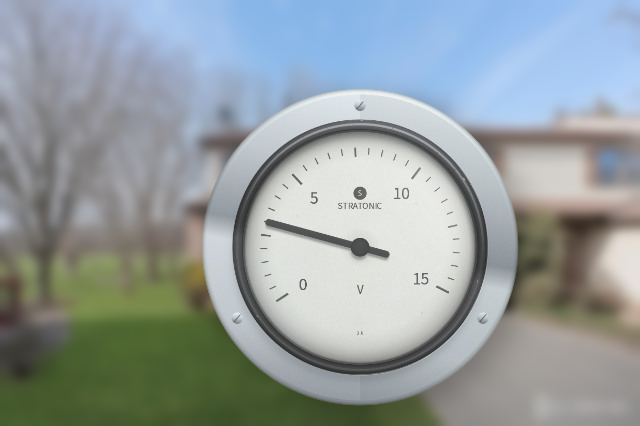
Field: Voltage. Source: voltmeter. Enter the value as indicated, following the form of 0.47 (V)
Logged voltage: 3 (V)
